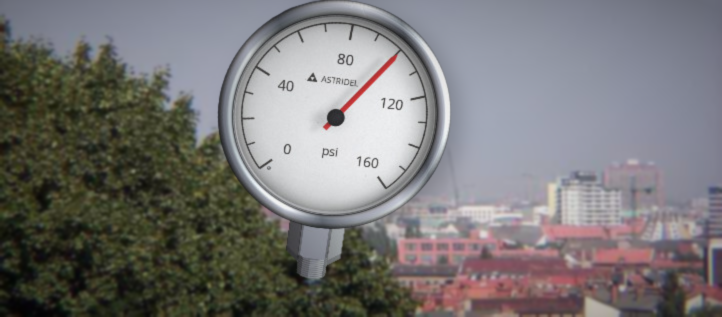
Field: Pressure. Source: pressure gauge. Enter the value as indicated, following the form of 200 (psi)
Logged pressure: 100 (psi)
